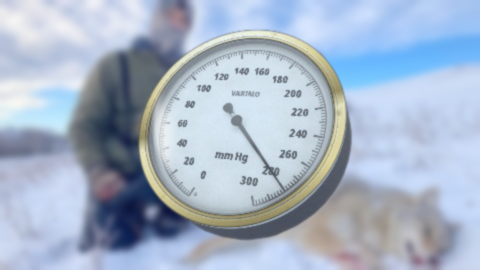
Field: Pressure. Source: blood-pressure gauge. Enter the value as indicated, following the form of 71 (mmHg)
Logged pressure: 280 (mmHg)
